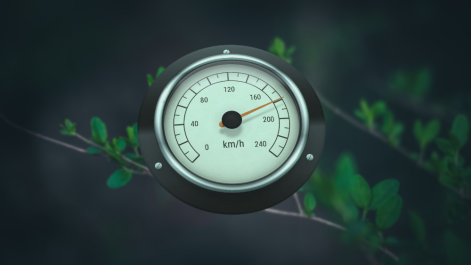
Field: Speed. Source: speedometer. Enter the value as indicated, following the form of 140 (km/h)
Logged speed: 180 (km/h)
